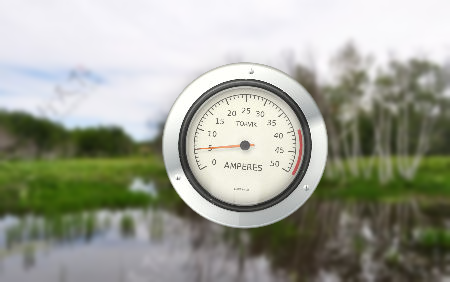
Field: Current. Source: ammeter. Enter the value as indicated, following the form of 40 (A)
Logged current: 5 (A)
